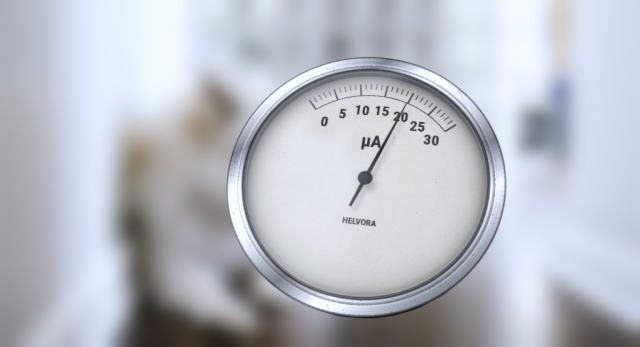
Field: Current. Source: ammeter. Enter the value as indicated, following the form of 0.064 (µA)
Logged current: 20 (µA)
